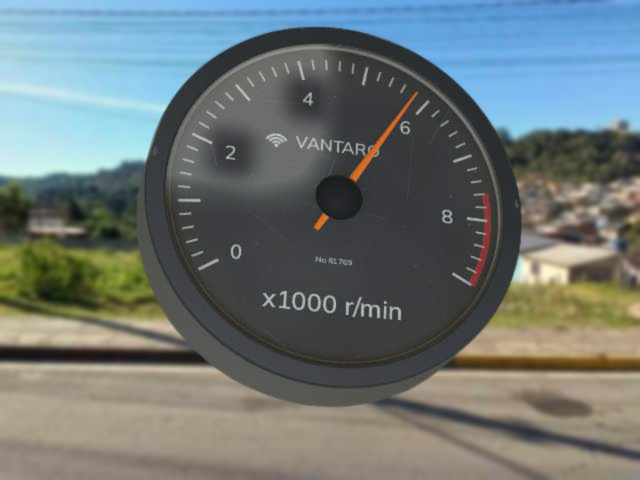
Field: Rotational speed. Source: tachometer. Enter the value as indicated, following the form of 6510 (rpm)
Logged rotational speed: 5800 (rpm)
